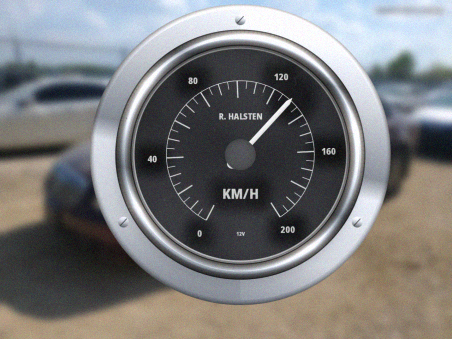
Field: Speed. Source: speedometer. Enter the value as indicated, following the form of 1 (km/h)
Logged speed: 130 (km/h)
